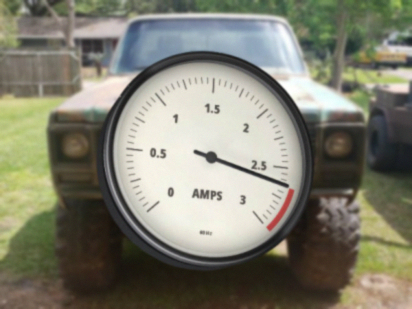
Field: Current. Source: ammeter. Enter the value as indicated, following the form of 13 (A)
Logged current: 2.65 (A)
